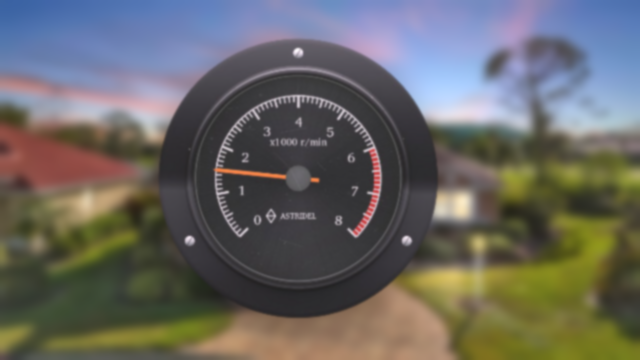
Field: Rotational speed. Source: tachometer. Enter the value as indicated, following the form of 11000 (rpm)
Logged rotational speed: 1500 (rpm)
